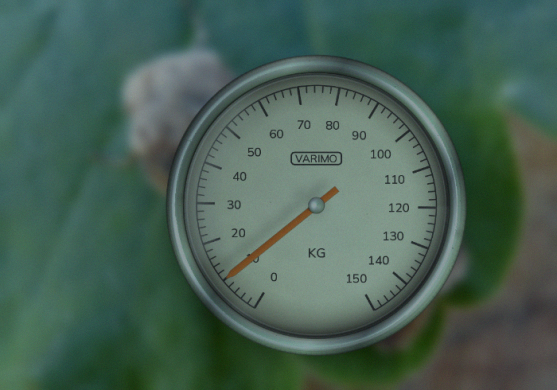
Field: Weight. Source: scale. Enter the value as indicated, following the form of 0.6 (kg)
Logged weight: 10 (kg)
